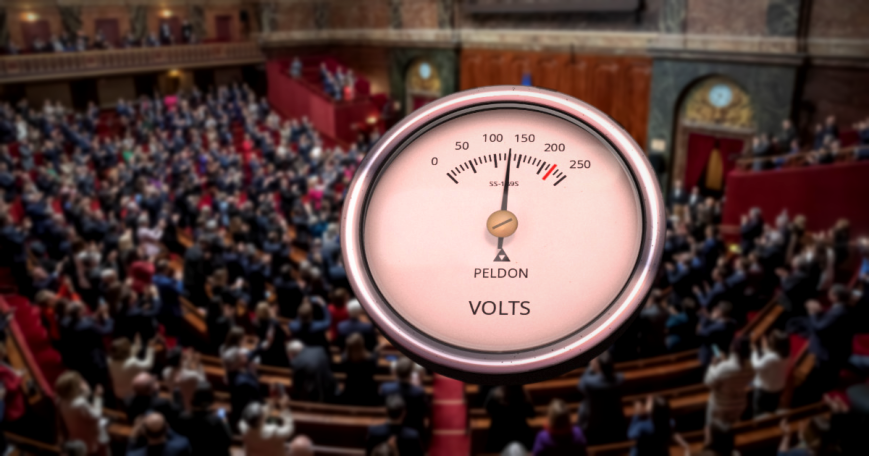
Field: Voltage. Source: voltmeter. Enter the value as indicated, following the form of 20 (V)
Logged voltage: 130 (V)
